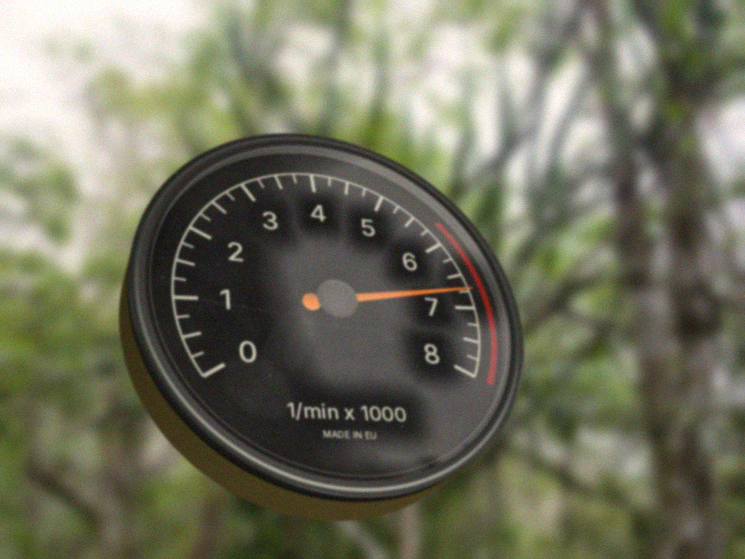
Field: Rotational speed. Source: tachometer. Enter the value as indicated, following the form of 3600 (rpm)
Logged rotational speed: 6750 (rpm)
